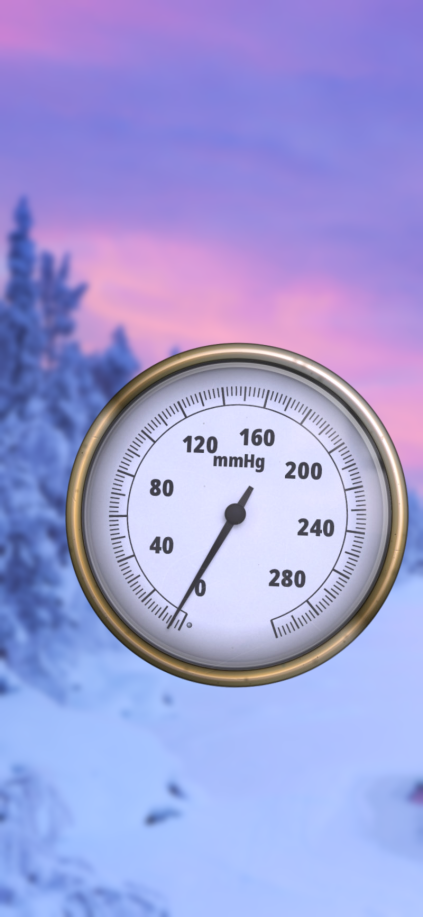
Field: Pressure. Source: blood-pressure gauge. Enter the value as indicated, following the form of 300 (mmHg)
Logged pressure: 4 (mmHg)
